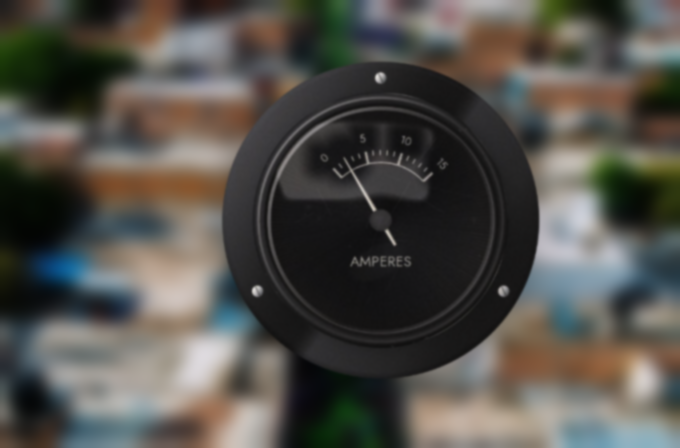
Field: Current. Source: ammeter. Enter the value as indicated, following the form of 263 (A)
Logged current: 2 (A)
